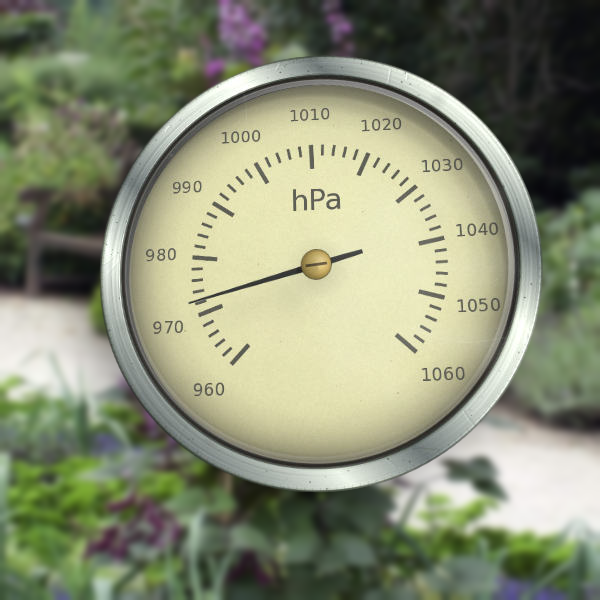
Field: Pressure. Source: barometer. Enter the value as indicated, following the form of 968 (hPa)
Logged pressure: 972 (hPa)
